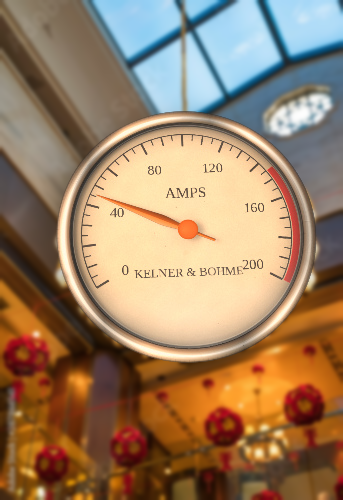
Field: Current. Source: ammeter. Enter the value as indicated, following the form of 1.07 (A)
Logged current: 45 (A)
